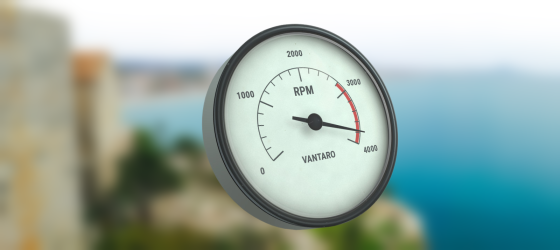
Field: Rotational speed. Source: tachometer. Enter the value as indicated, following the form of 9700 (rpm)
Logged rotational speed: 3800 (rpm)
